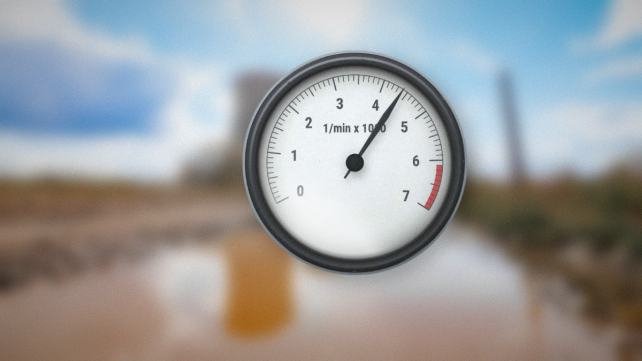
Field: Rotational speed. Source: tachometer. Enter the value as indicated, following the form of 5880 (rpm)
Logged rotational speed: 4400 (rpm)
